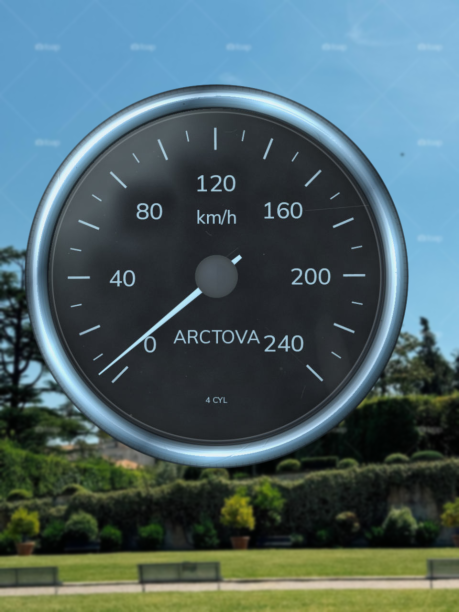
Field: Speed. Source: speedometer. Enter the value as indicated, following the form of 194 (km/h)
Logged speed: 5 (km/h)
